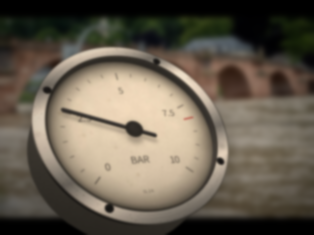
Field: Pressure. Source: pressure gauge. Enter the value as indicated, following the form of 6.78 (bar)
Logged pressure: 2.5 (bar)
